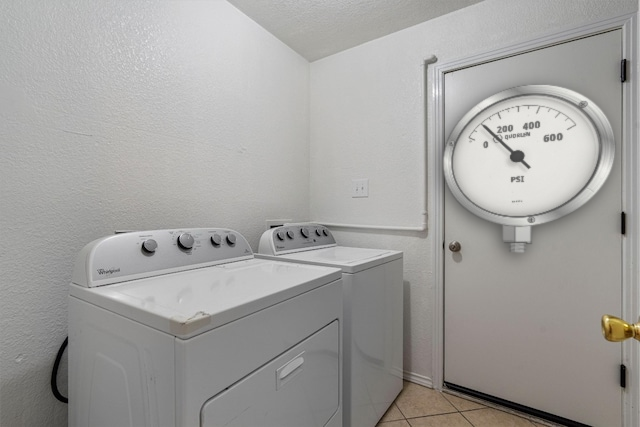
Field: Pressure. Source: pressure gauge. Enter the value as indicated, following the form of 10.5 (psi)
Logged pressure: 100 (psi)
